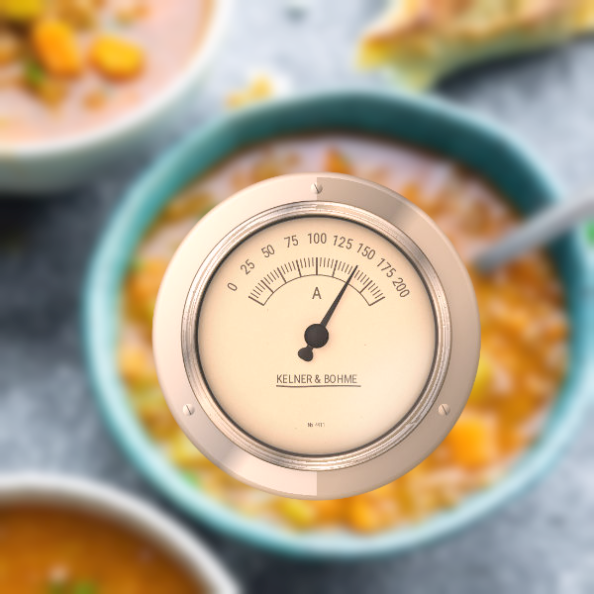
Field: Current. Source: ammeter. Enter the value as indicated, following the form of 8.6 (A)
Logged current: 150 (A)
